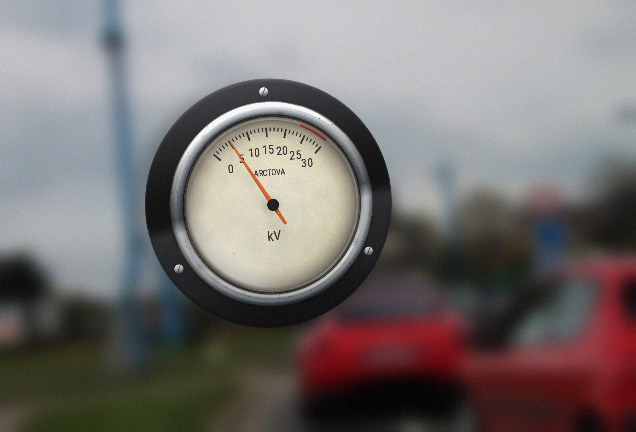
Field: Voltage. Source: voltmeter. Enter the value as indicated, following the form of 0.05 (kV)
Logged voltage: 5 (kV)
